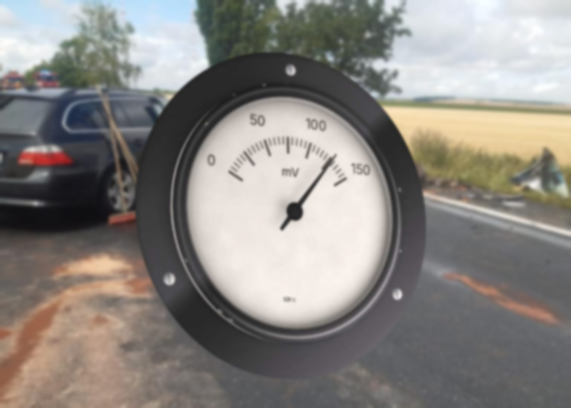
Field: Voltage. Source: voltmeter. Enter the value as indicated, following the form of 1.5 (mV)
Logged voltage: 125 (mV)
